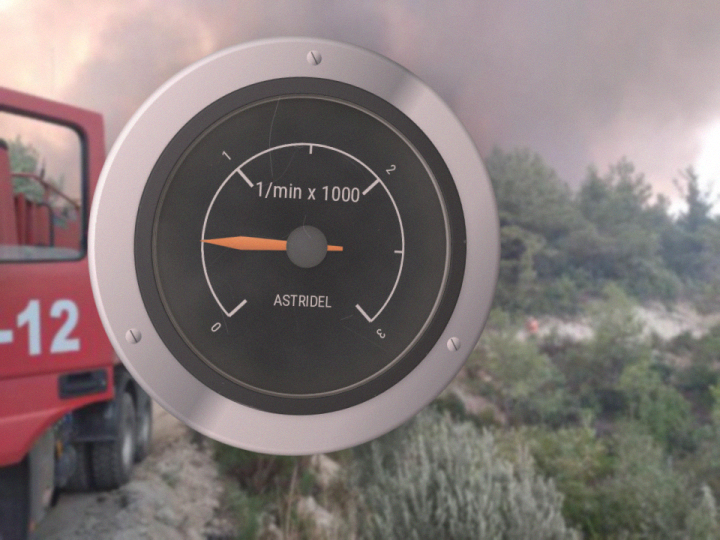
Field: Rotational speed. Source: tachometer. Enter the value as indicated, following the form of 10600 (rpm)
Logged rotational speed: 500 (rpm)
